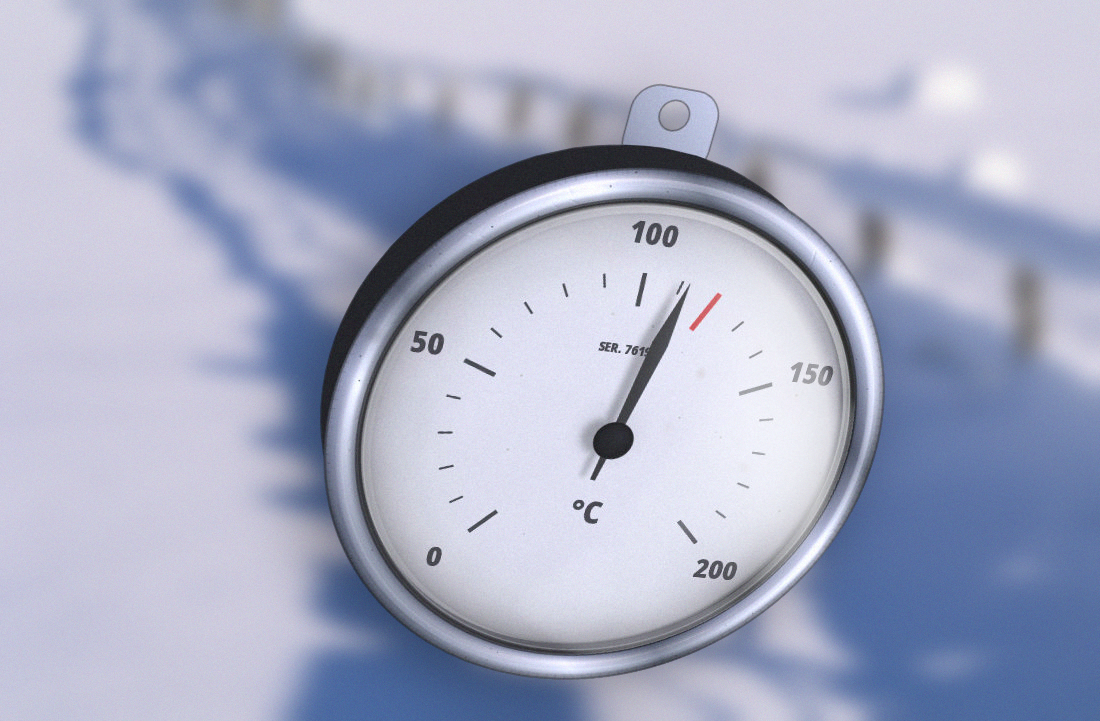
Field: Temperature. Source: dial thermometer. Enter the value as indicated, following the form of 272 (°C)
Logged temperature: 110 (°C)
